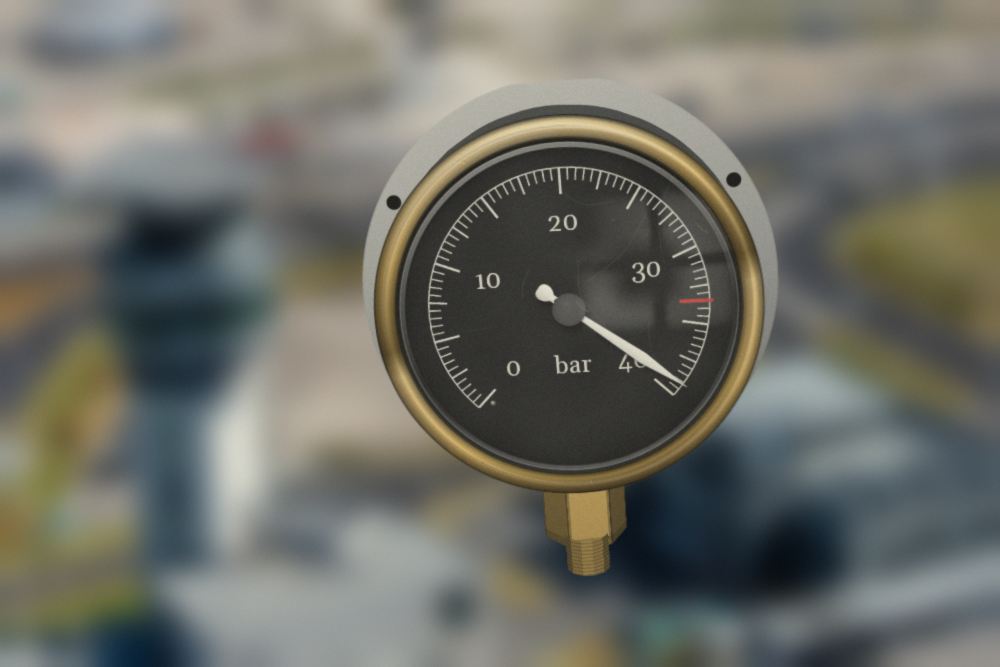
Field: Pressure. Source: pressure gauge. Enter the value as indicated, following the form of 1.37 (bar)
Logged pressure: 39 (bar)
